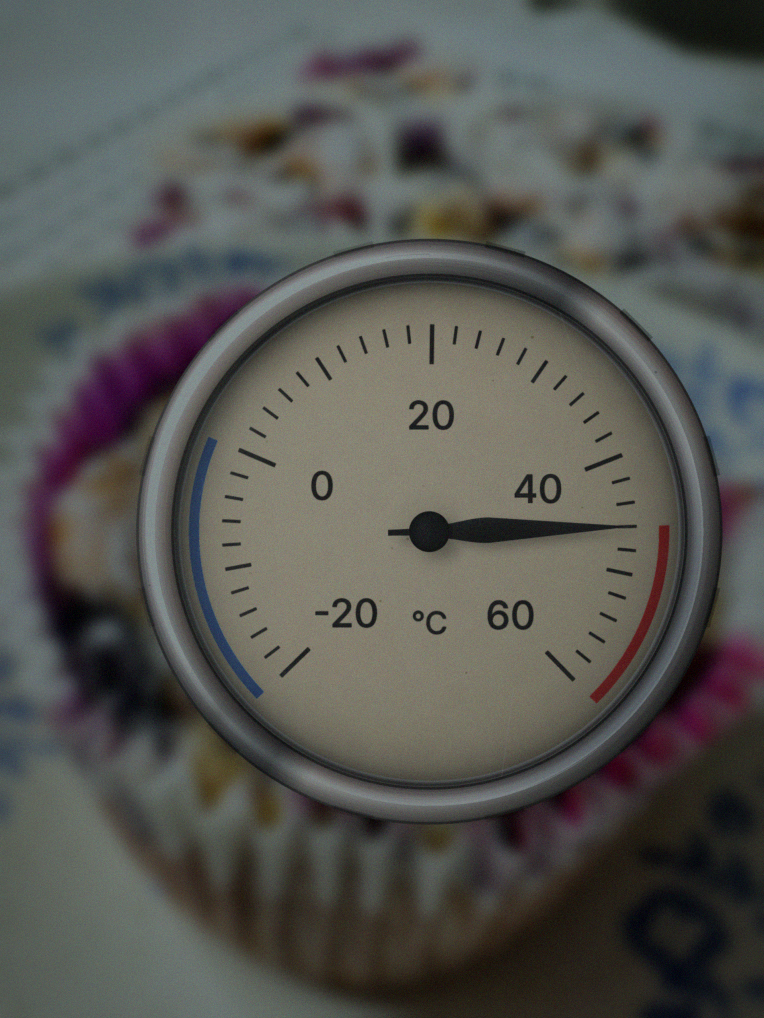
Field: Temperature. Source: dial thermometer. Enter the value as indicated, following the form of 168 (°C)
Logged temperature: 46 (°C)
